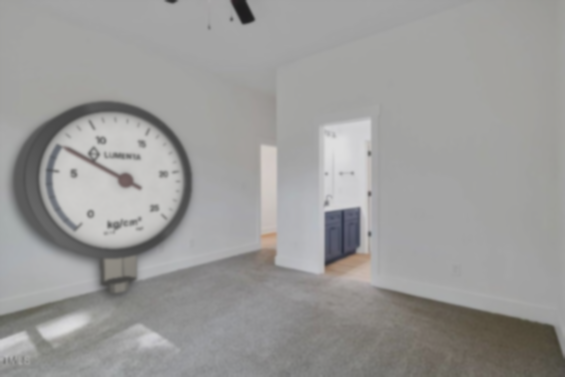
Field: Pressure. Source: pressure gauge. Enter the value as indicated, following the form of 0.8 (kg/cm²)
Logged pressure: 7 (kg/cm²)
